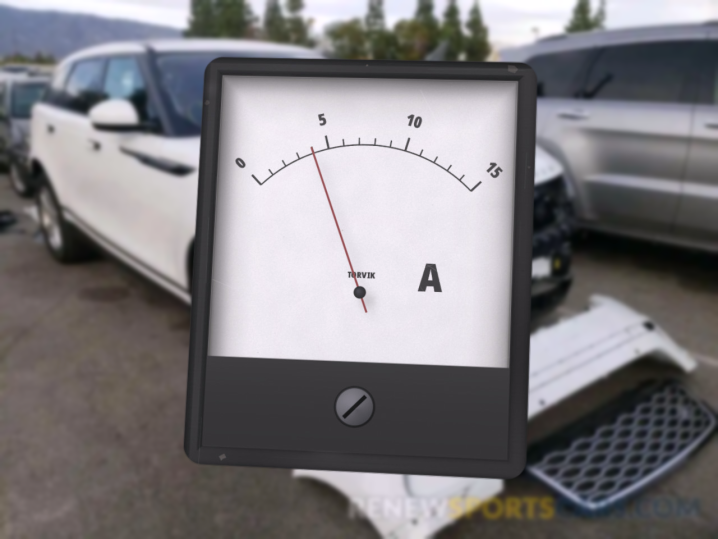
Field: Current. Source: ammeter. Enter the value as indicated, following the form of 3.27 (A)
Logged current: 4 (A)
